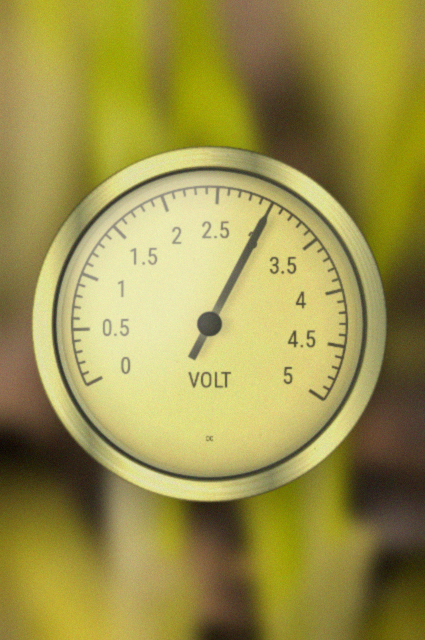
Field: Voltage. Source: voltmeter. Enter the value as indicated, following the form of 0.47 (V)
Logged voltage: 3 (V)
